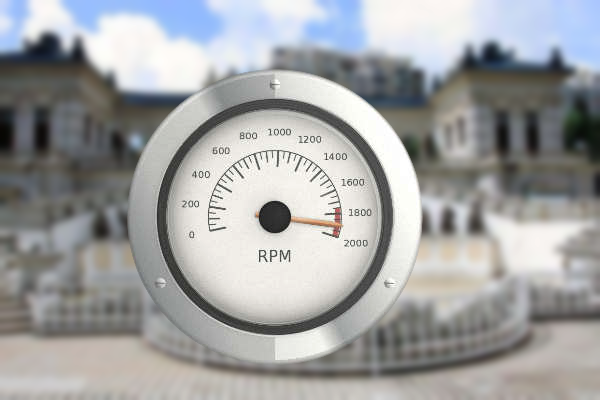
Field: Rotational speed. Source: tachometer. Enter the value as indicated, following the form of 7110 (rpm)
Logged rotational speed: 1900 (rpm)
